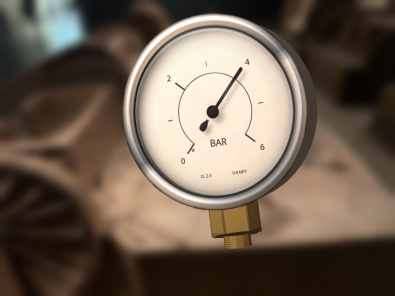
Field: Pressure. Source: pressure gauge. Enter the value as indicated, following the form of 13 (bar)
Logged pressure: 4 (bar)
